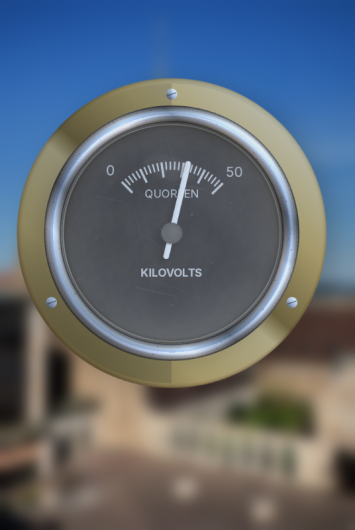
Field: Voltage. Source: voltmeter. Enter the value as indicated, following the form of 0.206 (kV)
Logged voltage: 32 (kV)
